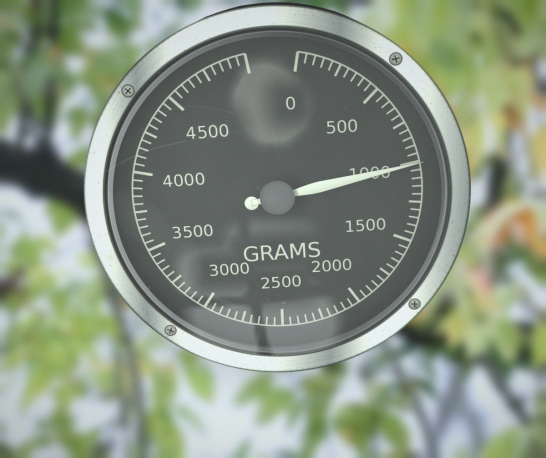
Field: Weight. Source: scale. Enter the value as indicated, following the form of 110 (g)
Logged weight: 1000 (g)
